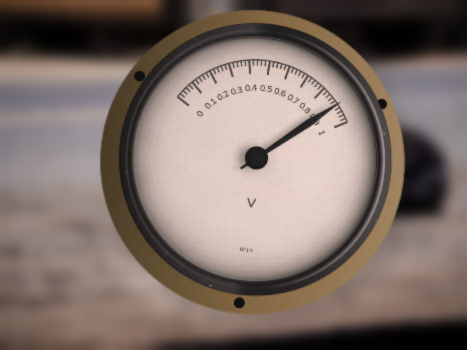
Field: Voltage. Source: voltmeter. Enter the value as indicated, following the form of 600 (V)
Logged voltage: 0.9 (V)
